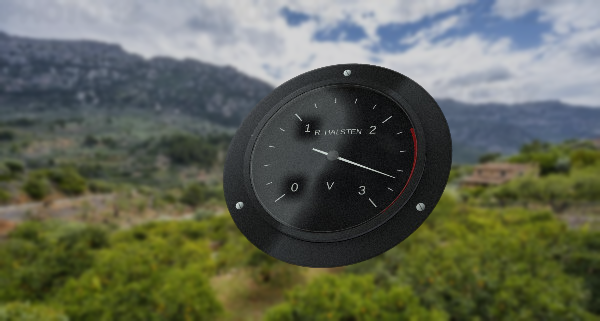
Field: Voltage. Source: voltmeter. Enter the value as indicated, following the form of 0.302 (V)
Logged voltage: 2.7 (V)
